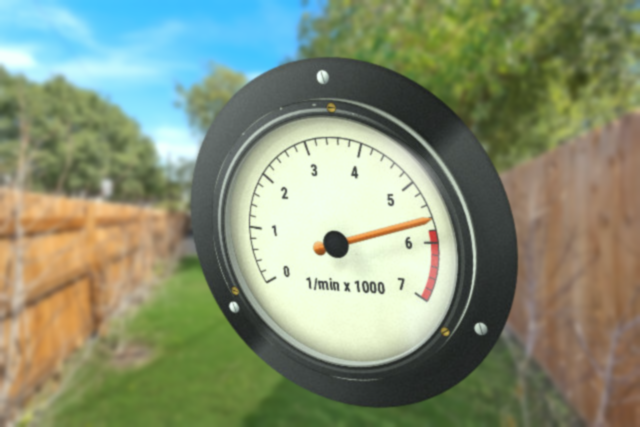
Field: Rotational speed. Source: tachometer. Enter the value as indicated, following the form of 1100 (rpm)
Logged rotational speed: 5600 (rpm)
